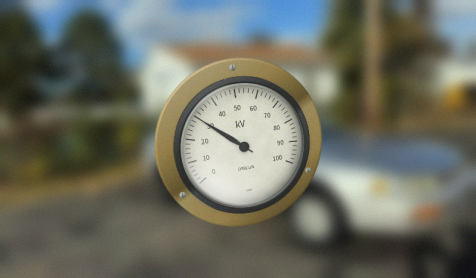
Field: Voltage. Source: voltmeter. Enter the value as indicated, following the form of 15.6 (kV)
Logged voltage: 30 (kV)
